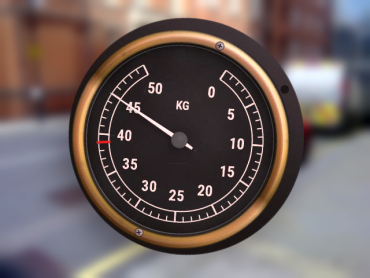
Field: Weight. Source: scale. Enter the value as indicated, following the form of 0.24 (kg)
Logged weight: 45 (kg)
